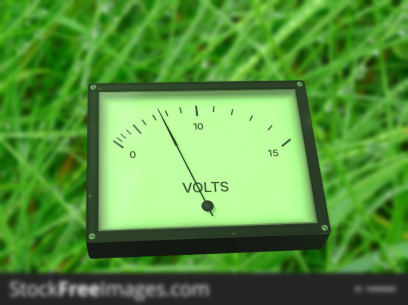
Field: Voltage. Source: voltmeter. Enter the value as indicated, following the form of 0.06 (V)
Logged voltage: 7.5 (V)
